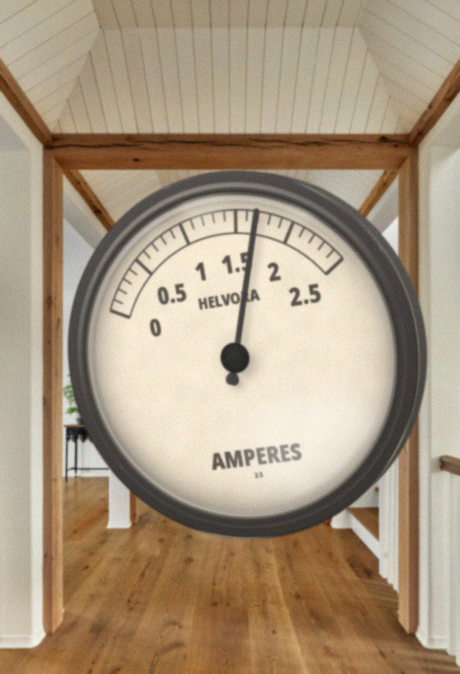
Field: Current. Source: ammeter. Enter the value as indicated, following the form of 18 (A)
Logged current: 1.7 (A)
